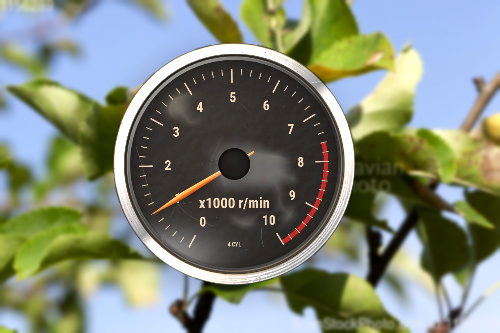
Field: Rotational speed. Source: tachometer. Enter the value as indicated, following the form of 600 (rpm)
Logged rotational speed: 1000 (rpm)
